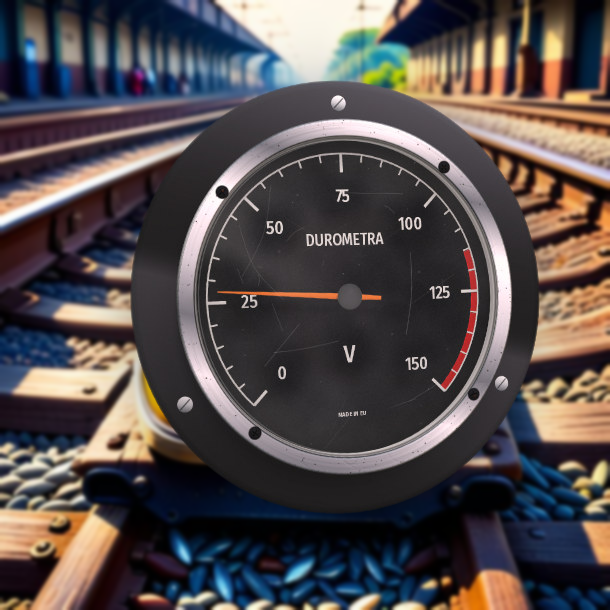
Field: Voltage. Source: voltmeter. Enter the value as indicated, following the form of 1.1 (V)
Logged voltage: 27.5 (V)
